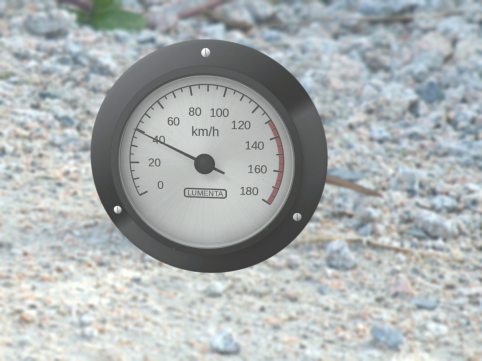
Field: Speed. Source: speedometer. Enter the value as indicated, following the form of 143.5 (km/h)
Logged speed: 40 (km/h)
